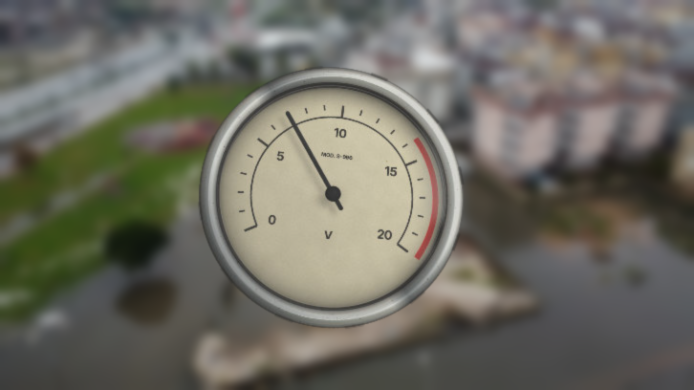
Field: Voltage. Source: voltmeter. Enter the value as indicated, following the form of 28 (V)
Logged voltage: 7 (V)
